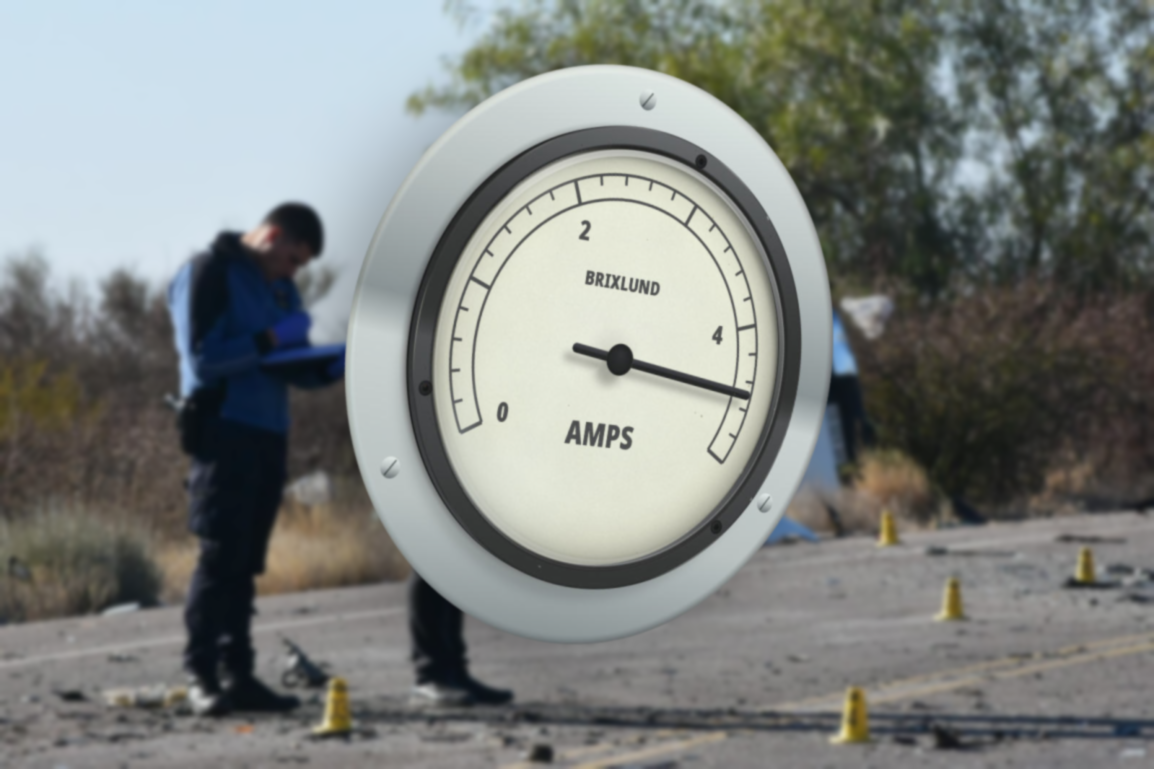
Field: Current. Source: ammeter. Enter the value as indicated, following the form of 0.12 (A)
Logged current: 4.5 (A)
